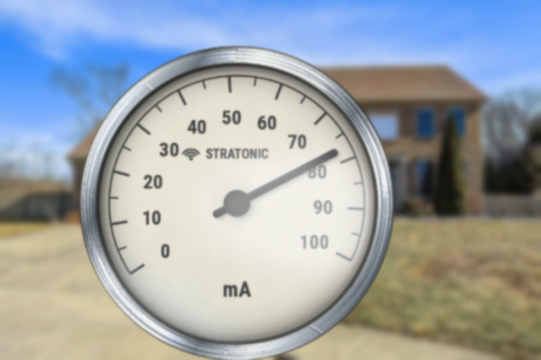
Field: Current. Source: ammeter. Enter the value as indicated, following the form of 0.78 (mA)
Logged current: 77.5 (mA)
